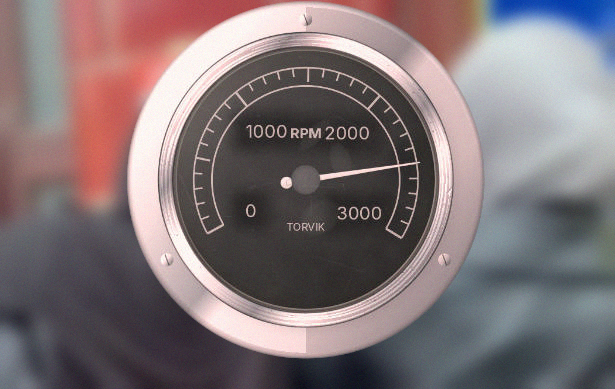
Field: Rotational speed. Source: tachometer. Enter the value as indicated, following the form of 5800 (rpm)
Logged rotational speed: 2500 (rpm)
